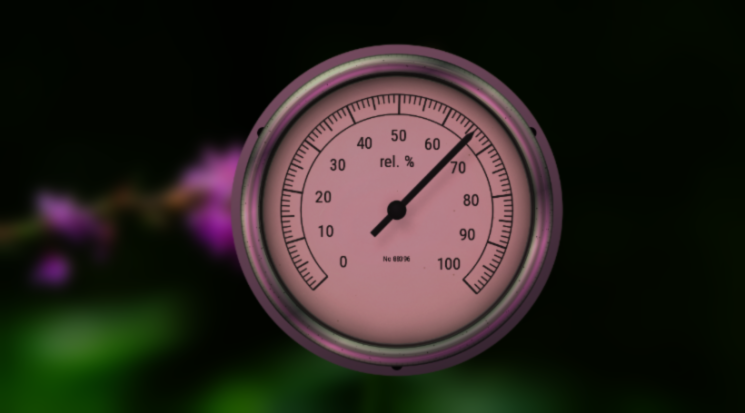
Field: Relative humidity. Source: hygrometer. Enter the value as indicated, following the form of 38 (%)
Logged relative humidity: 66 (%)
